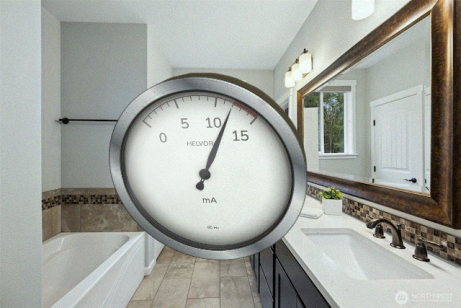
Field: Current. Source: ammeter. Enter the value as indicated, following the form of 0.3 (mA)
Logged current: 12 (mA)
